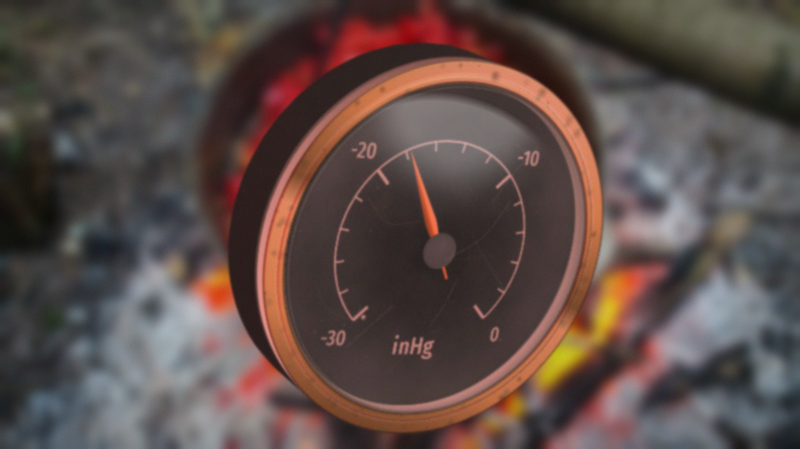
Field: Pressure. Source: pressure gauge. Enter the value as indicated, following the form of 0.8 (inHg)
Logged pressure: -18 (inHg)
